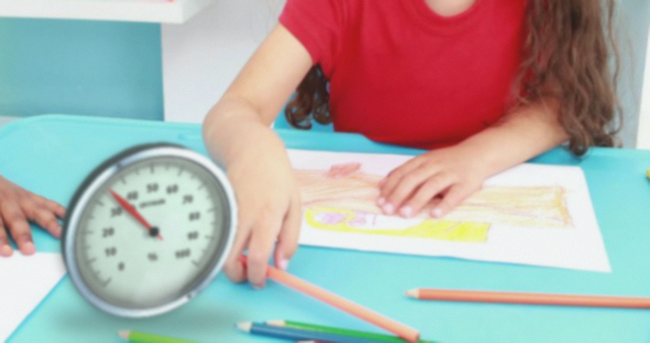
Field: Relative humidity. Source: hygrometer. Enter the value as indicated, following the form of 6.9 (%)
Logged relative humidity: 35 (%)
